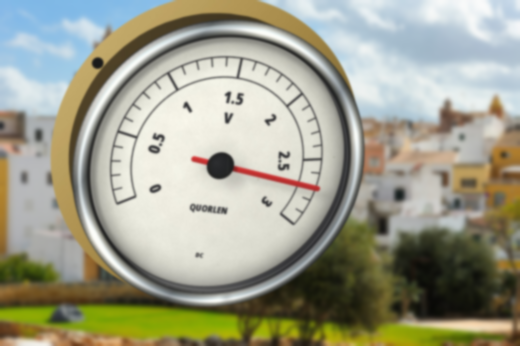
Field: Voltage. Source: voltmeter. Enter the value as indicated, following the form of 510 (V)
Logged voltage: 2.7 (V)
